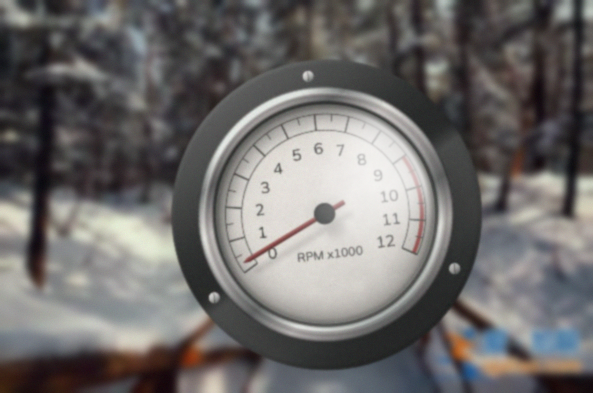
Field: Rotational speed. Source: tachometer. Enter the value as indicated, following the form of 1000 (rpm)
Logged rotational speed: 250 (rpm)
